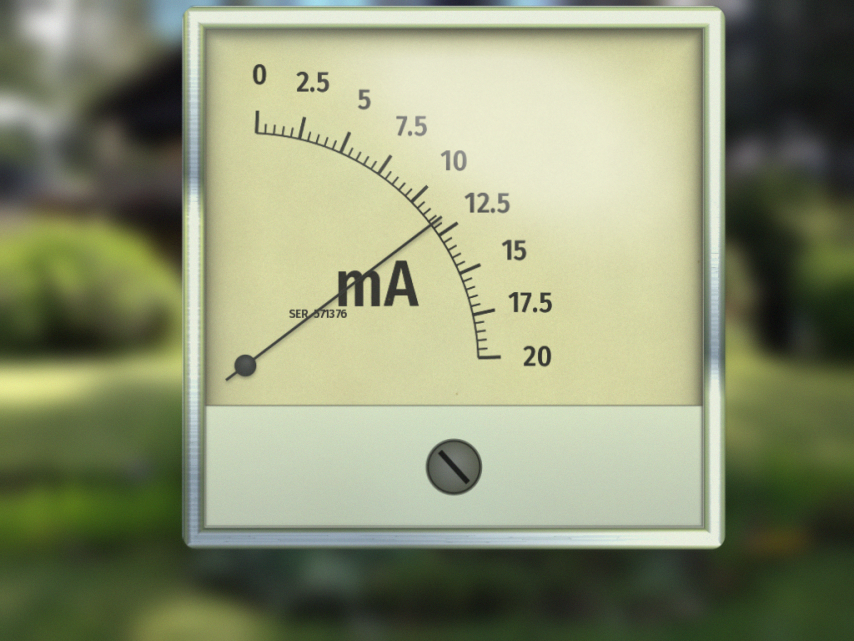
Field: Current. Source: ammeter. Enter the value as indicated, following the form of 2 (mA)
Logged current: 11.75 (mA)
